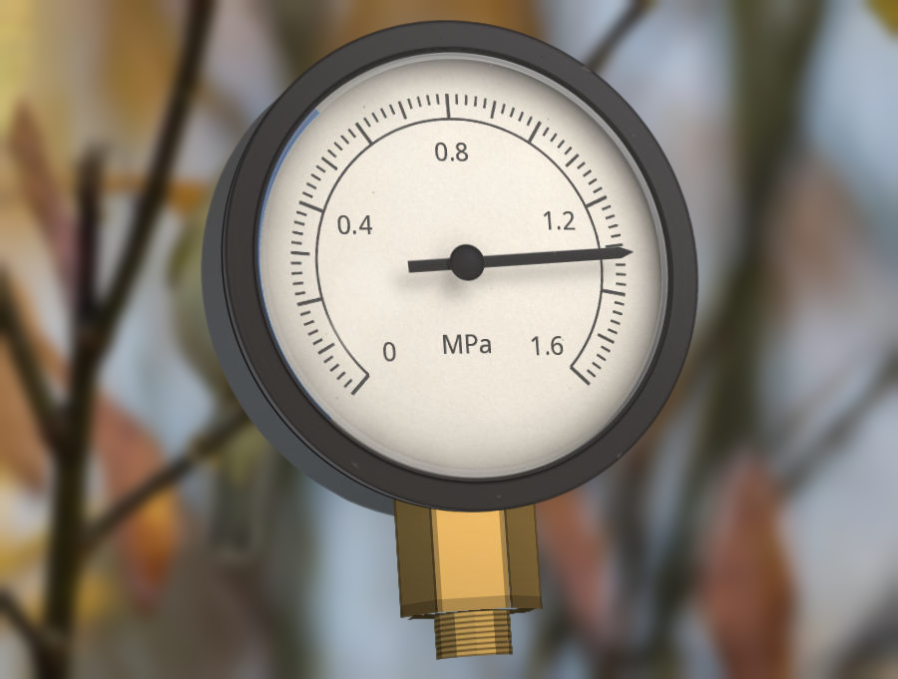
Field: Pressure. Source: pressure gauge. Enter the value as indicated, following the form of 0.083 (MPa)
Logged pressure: 1.32 (MPa)
